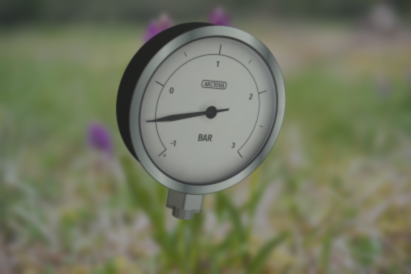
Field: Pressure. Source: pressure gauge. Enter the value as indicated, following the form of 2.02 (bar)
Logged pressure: -0.5 (bar)
